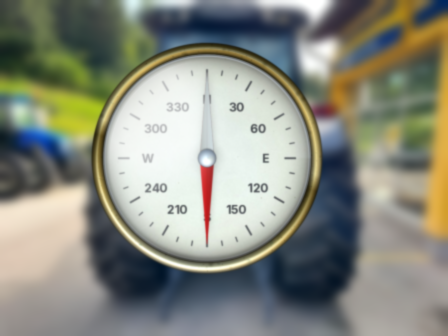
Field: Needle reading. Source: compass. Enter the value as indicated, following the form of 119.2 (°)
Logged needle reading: 180 (°)
